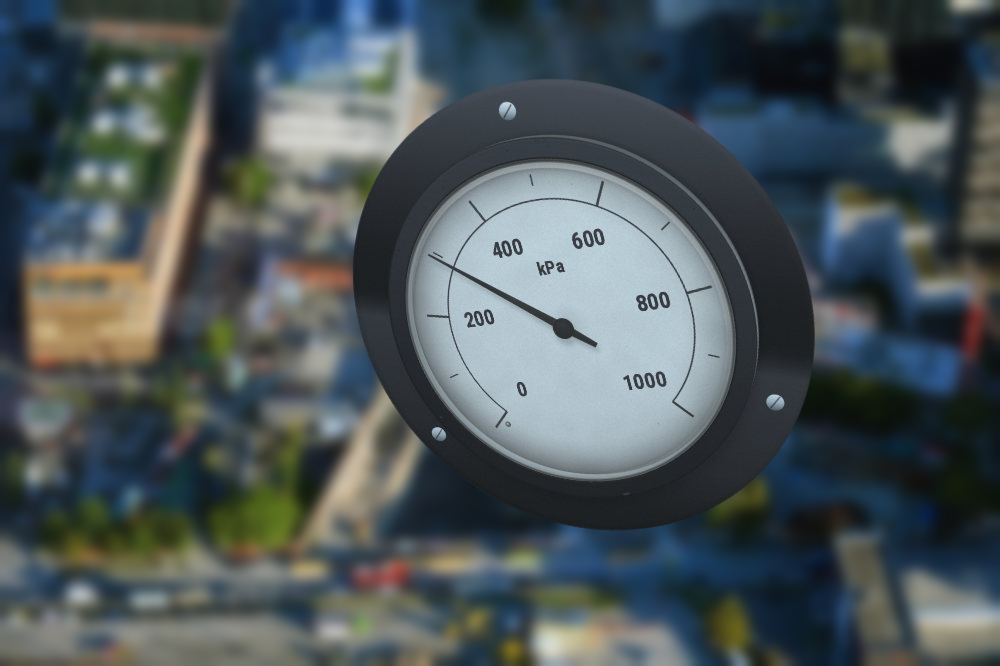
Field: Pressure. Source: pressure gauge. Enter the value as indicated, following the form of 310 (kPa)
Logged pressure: 300 (kPa)
